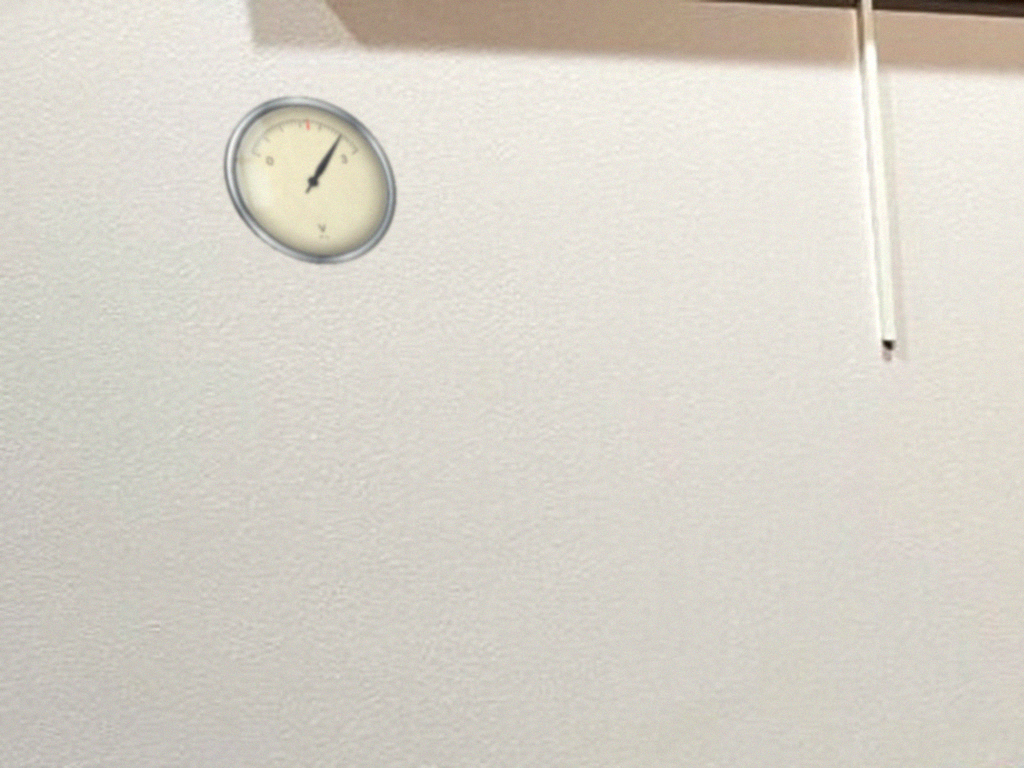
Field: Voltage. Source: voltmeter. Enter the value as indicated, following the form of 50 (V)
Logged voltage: 2.5 (V)
